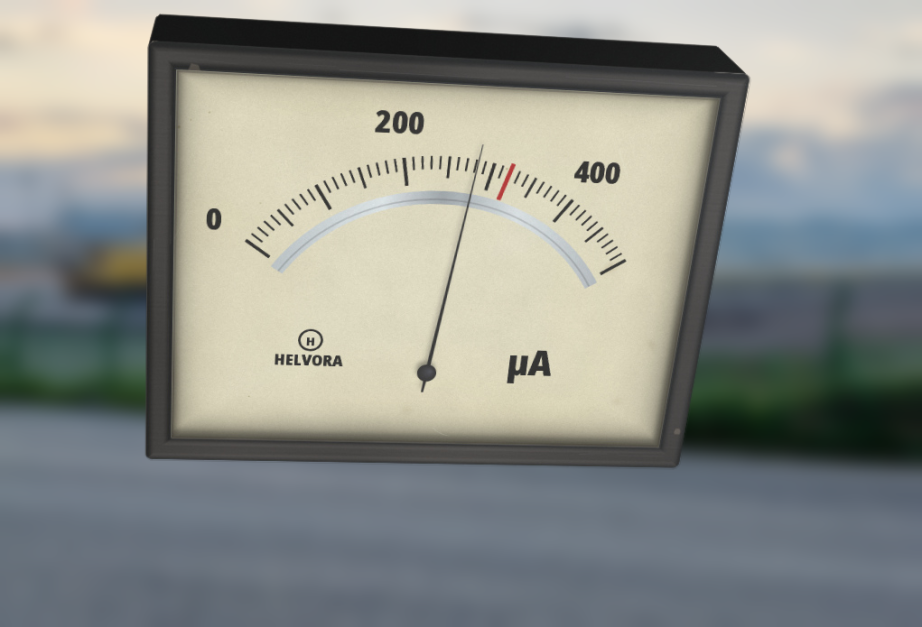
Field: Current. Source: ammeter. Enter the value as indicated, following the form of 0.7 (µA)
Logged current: 280 (µA)
